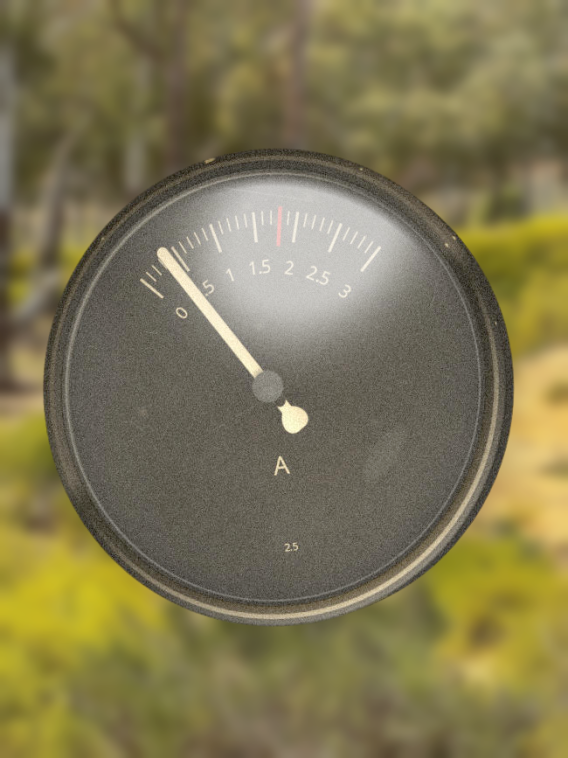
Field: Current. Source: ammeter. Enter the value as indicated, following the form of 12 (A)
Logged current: 0.4 (A)
